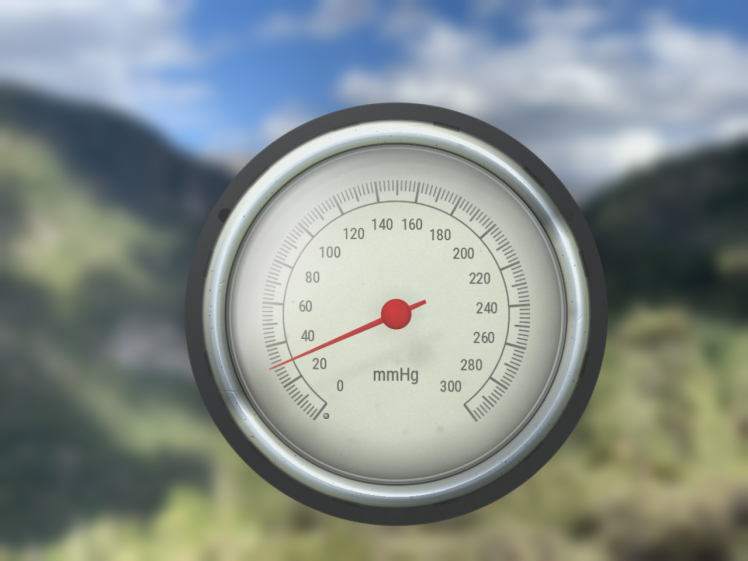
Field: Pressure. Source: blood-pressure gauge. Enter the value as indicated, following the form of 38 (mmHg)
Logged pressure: 30 (mmHg)
